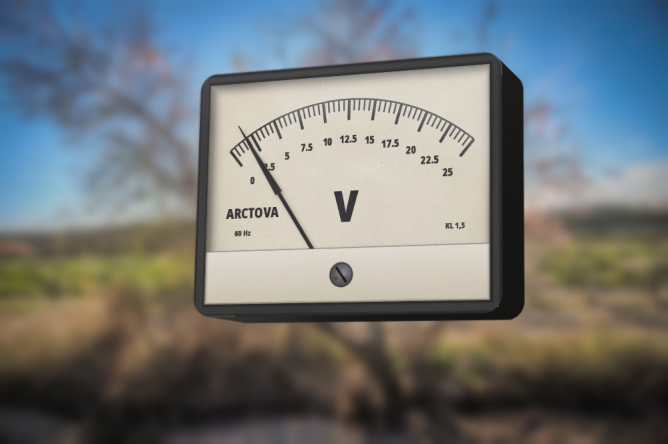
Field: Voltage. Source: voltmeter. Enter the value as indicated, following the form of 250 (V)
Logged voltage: 2 (V)
